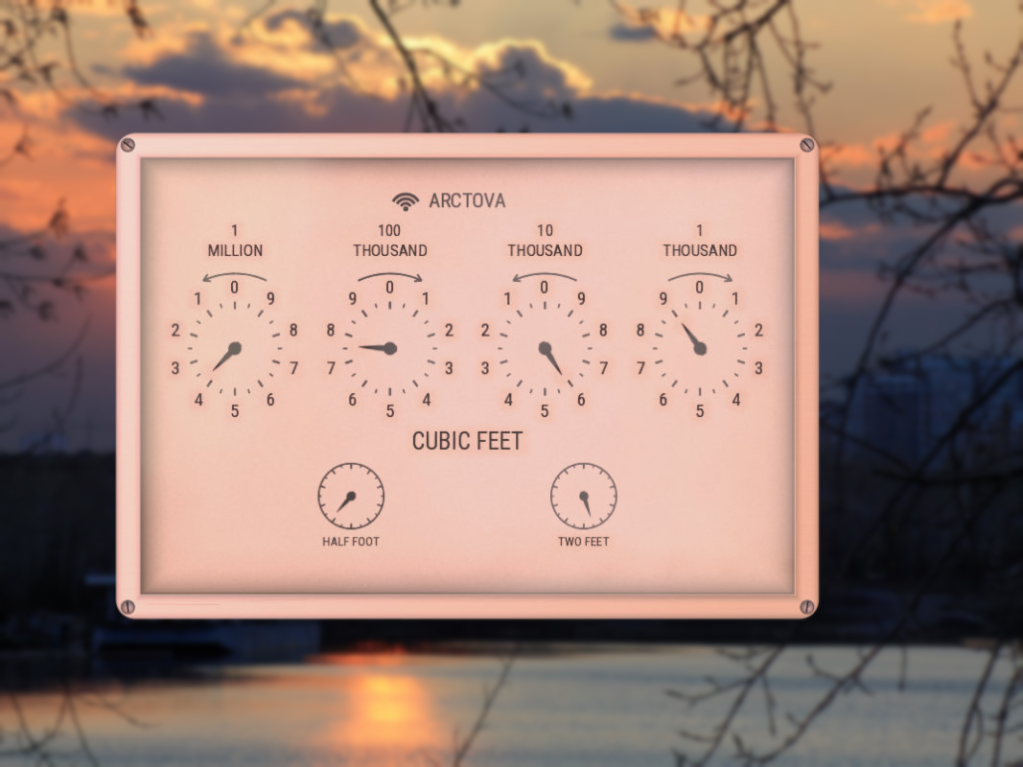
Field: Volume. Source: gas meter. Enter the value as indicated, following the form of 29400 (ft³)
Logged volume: 375900 (ft³)
